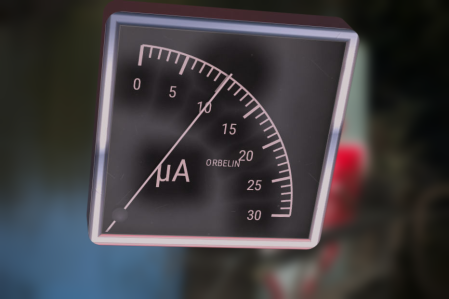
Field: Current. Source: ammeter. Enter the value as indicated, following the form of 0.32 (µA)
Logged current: 10 (µA)
